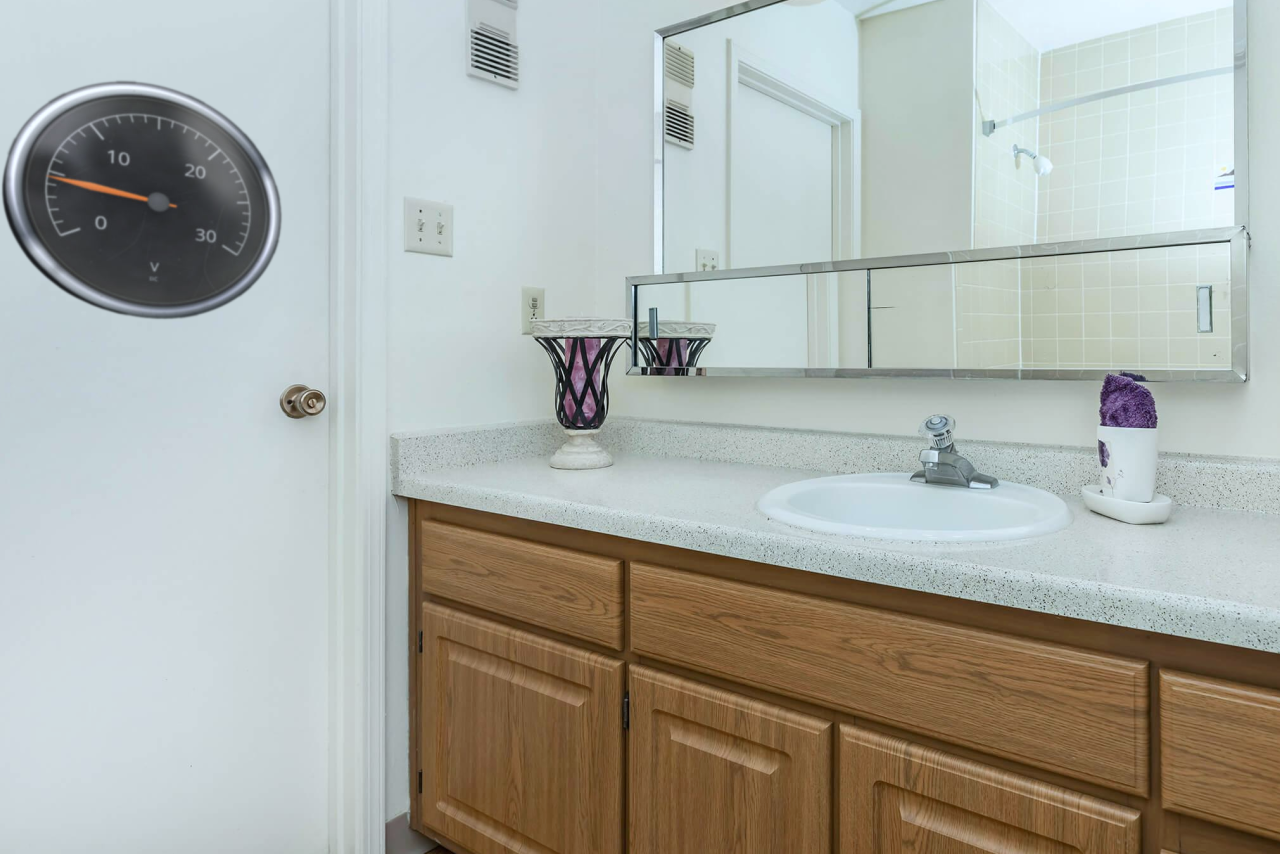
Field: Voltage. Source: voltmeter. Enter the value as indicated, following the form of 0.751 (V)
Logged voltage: 4.5 (V)
